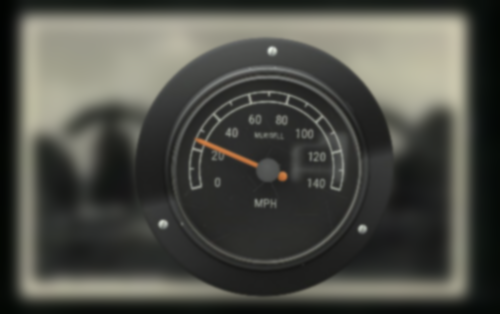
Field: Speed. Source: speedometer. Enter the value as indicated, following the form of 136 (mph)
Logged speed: 25 (mph)
